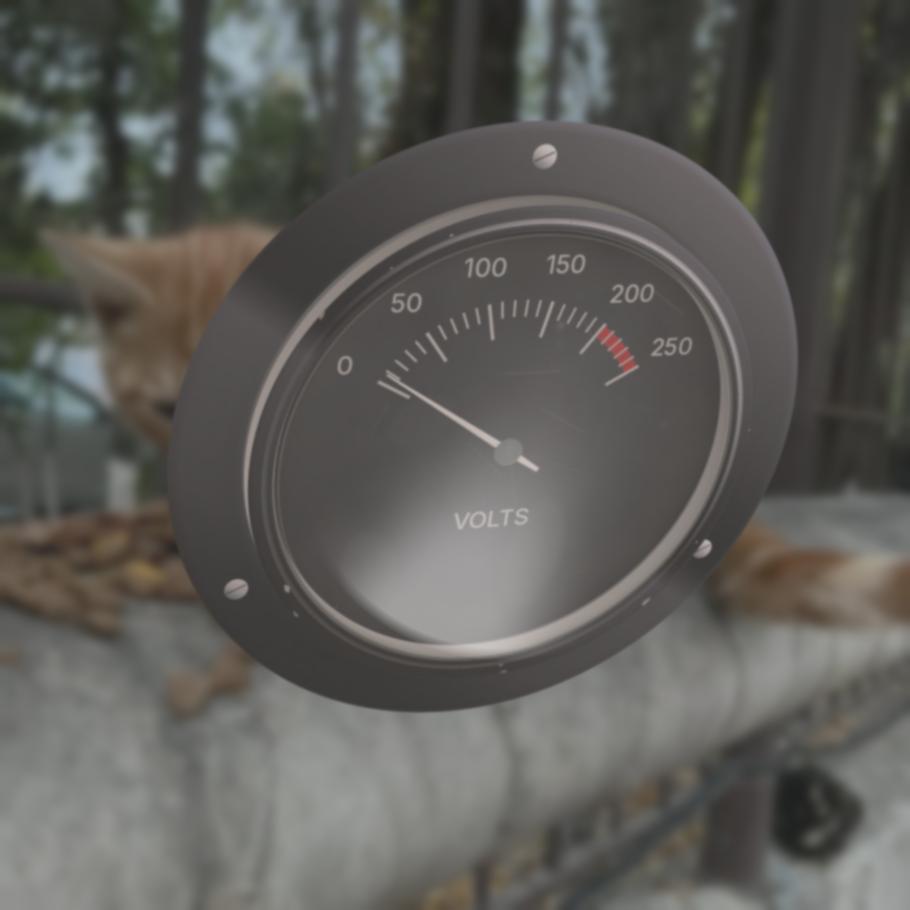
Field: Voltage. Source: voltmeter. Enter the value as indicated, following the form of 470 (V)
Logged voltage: 10 (V)
